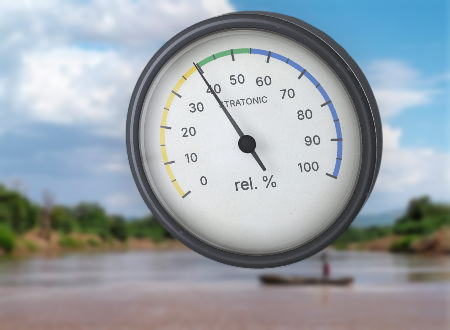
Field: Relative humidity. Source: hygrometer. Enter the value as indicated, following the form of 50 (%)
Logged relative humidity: 40 (%)
